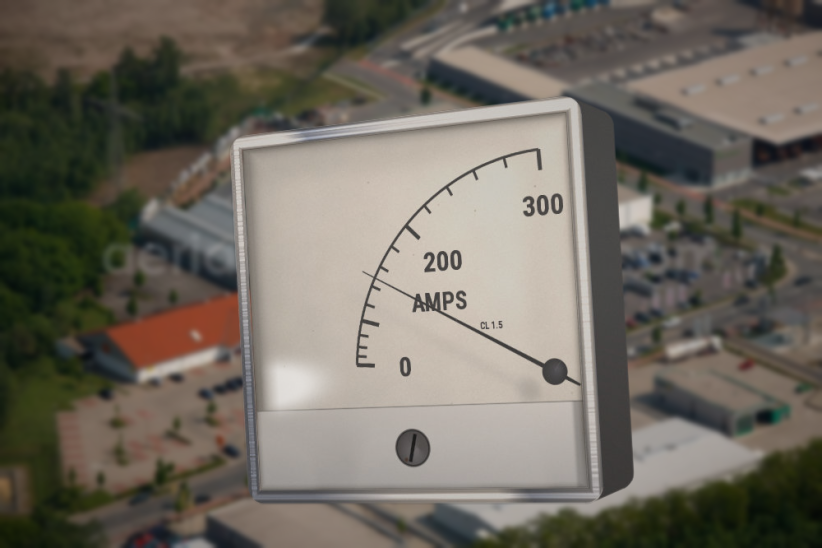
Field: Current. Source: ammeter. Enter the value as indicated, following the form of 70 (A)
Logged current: 150 (A)
